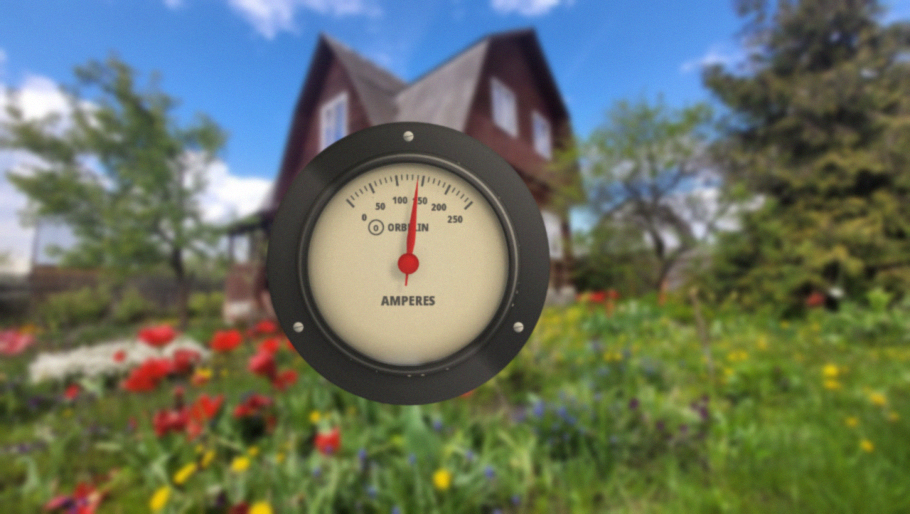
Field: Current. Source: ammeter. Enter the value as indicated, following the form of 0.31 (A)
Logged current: 140 (A)
